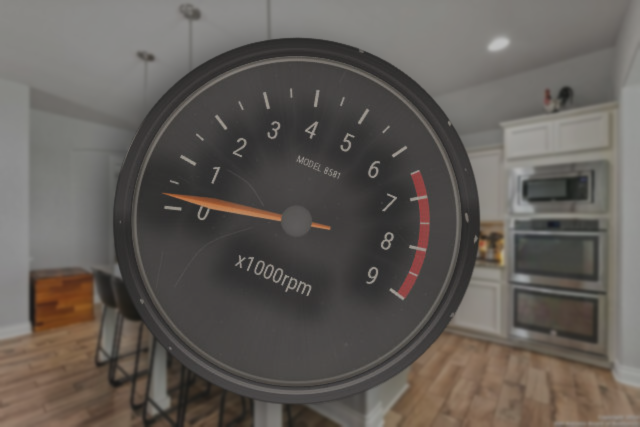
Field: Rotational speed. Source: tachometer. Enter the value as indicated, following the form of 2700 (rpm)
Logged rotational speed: 250 (rpm)
